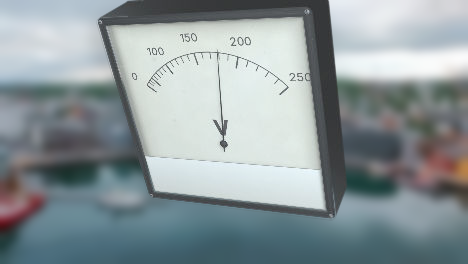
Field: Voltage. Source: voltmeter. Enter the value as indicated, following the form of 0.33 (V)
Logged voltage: 180 (V)
